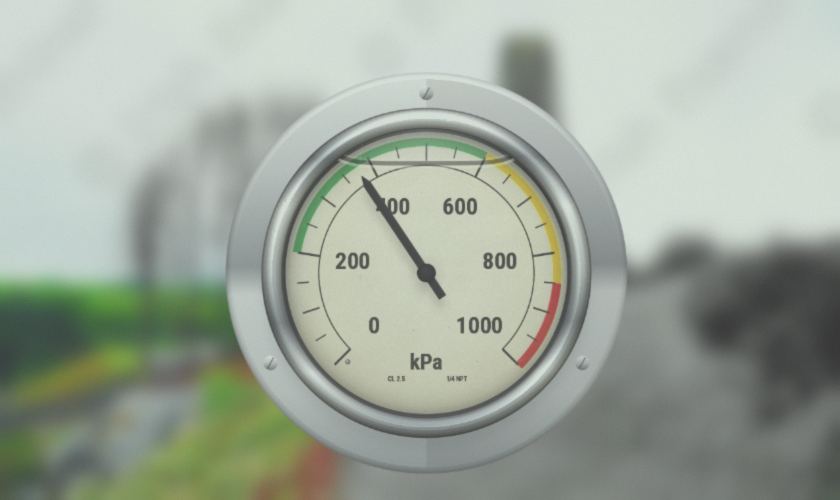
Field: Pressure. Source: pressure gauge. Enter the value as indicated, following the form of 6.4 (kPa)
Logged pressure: 375 (kPa)
